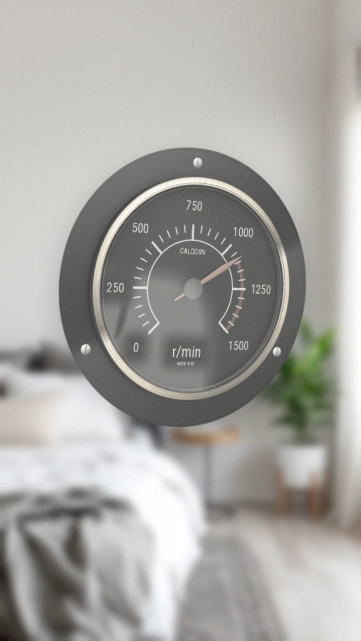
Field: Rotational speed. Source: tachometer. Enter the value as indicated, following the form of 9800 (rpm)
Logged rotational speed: 1075 (rpm)
